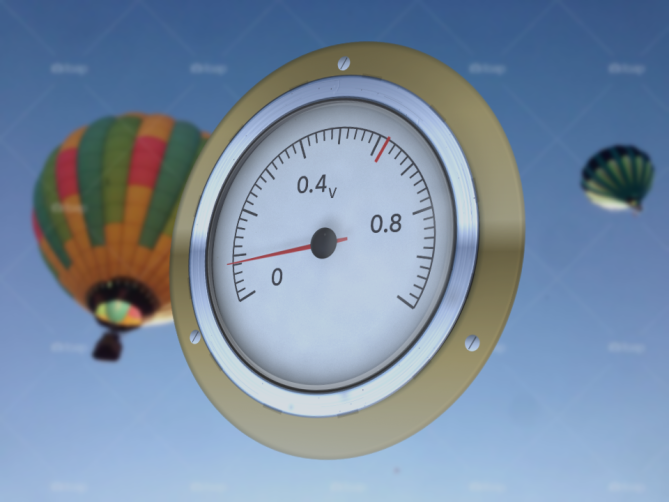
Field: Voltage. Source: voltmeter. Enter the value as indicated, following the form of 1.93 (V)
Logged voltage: 0.08 (V)
